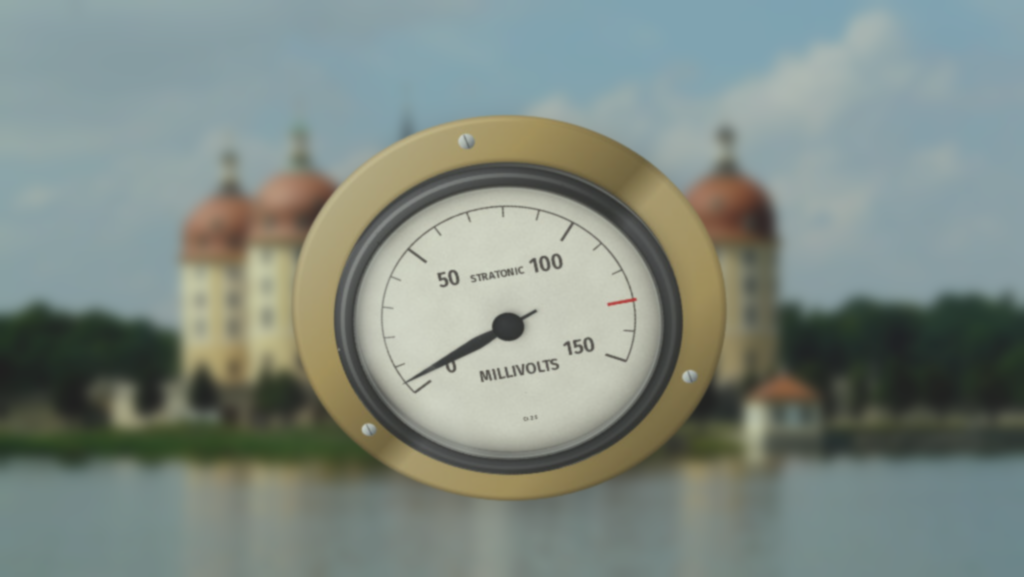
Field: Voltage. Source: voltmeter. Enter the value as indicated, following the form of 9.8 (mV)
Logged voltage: 5 (mV)
